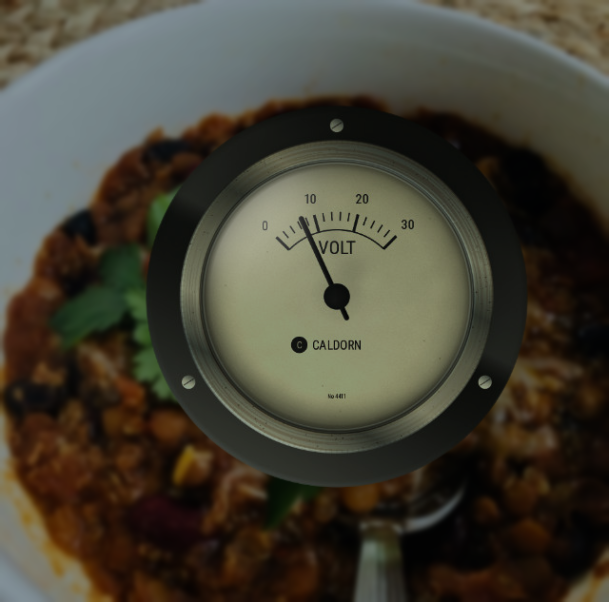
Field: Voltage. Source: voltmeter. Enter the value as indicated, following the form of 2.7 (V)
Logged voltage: 7 (V)
